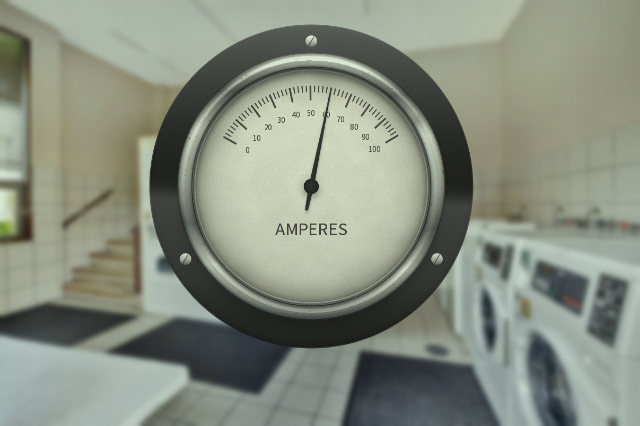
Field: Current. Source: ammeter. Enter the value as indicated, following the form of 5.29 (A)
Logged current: 60 (A)
